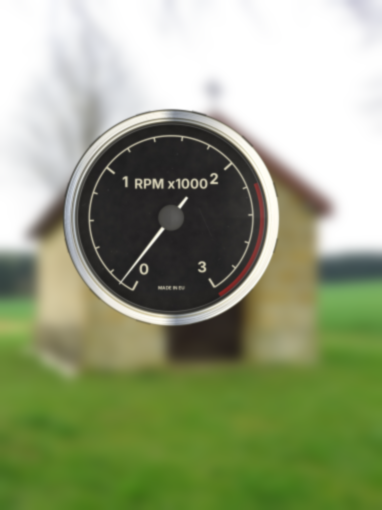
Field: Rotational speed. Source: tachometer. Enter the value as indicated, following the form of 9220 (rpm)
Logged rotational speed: 100 (rpm)
